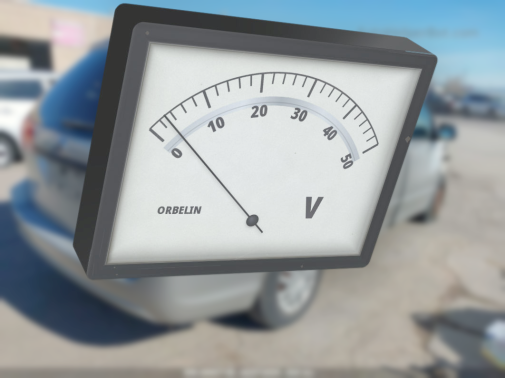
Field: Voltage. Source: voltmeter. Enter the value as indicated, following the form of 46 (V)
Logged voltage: 3 (V)
